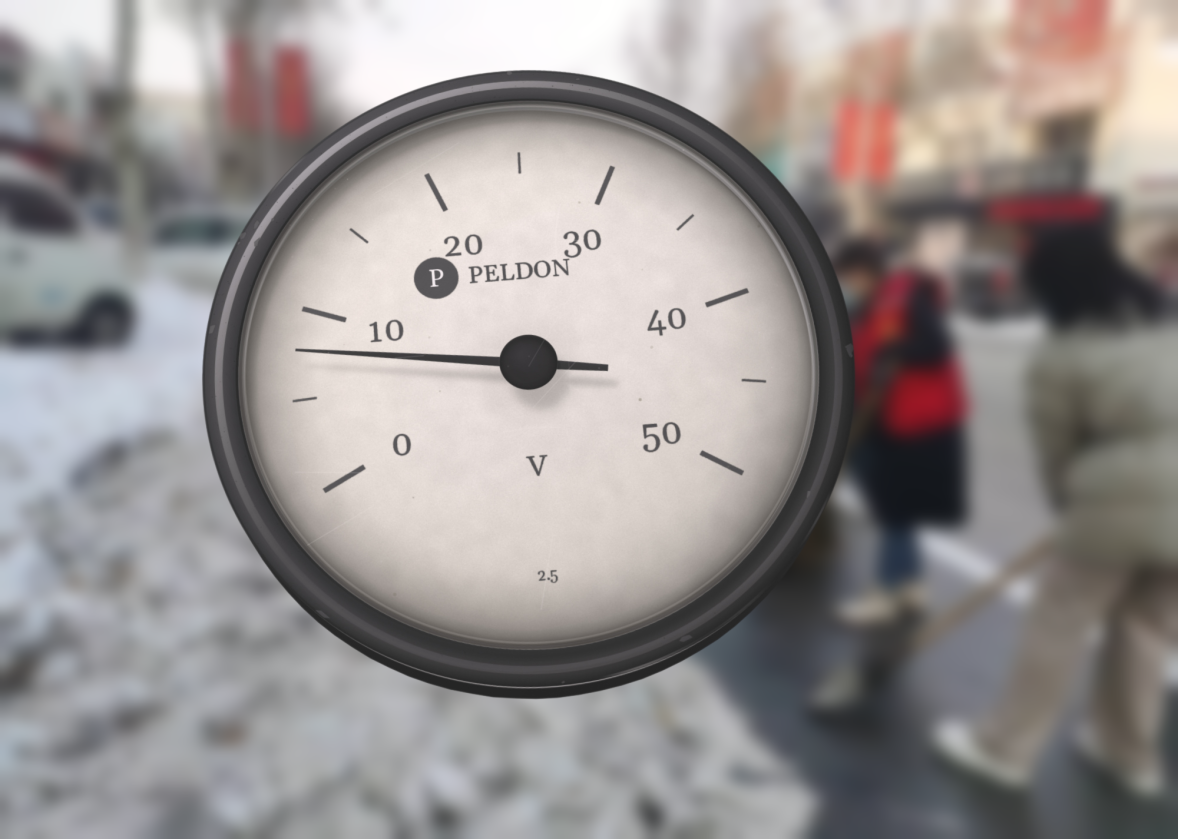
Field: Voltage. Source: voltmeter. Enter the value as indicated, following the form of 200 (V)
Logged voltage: 7.5 (V)
